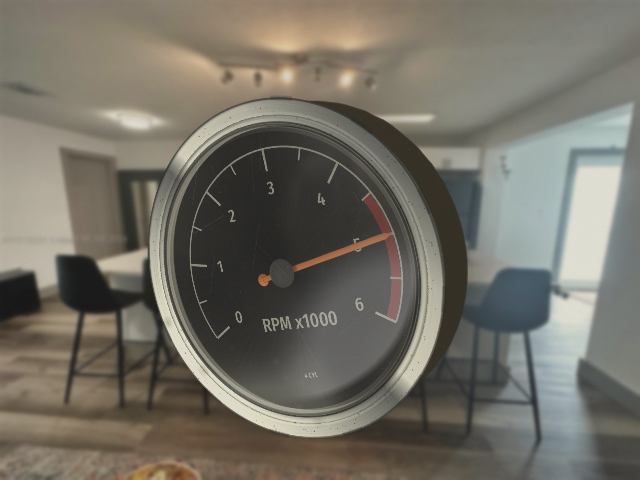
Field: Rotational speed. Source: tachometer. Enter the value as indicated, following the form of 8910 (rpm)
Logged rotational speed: 5000 (rpm)
